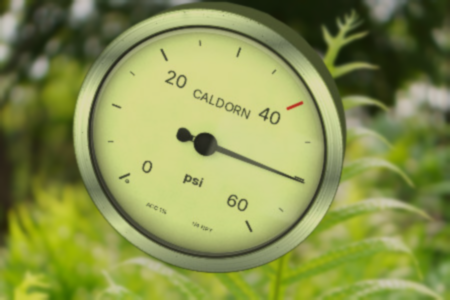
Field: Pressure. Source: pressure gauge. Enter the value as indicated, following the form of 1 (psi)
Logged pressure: 50 (psi)
